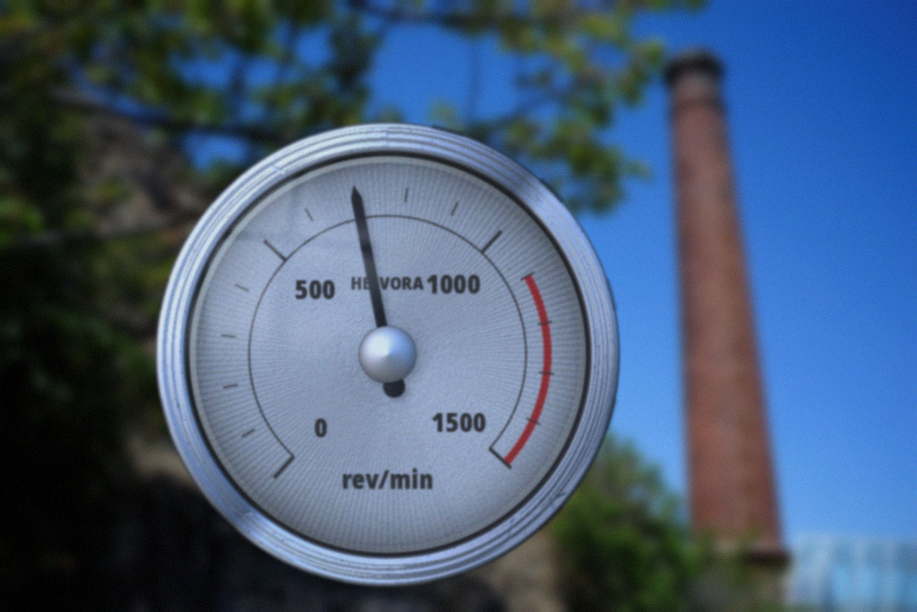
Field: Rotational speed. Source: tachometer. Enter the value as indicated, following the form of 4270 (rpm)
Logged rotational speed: 700 (rpm)
